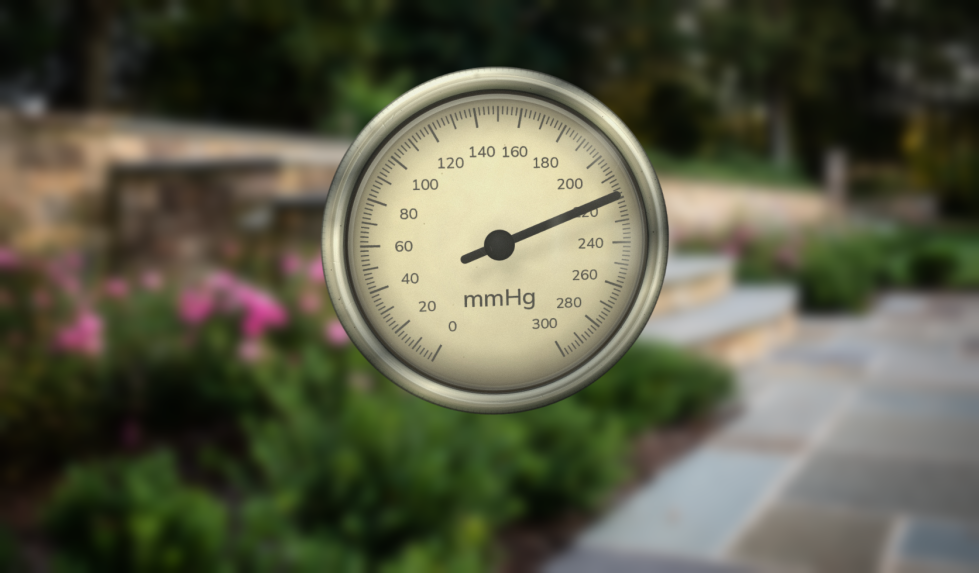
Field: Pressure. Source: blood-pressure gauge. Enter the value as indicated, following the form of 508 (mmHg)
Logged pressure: 218 (mmHg)
